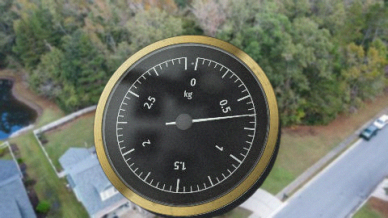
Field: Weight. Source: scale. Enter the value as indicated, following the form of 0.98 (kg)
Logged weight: 0.65 (kg)
